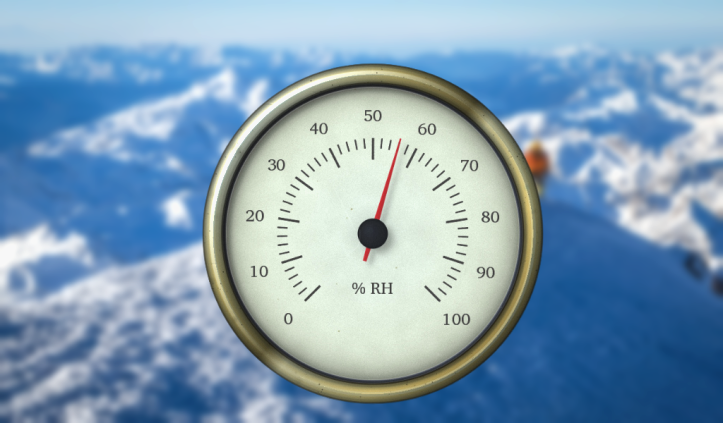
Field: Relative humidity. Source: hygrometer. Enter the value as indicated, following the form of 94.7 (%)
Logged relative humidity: 56 (%)
